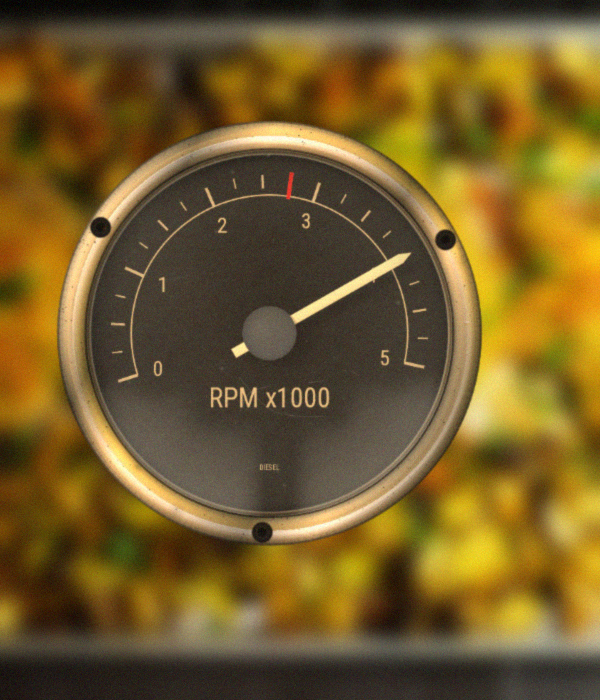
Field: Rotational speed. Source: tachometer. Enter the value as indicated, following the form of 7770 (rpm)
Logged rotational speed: 4000 (rpm)
